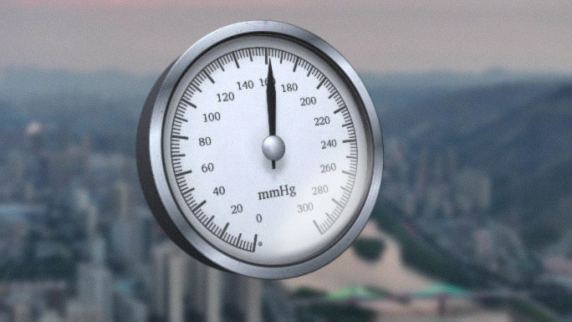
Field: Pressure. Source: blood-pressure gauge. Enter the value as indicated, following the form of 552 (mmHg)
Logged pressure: 160 (mmHg)
